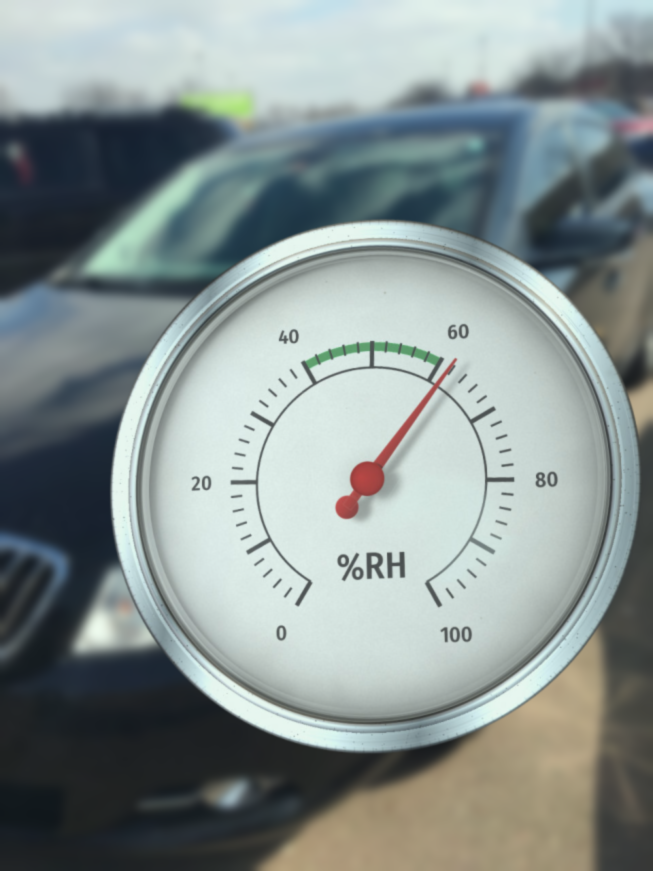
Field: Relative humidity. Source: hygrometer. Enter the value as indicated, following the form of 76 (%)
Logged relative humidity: 62 (%)
